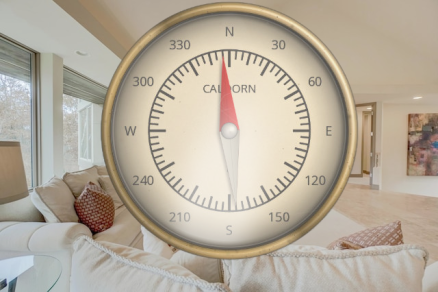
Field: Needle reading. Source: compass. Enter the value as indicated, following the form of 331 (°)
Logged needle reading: 355 (°)
